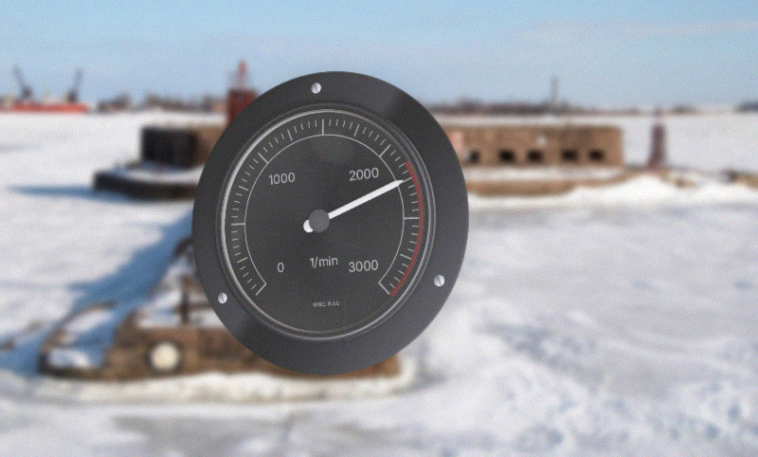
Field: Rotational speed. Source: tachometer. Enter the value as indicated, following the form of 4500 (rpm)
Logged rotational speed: 2250 (rpm)
